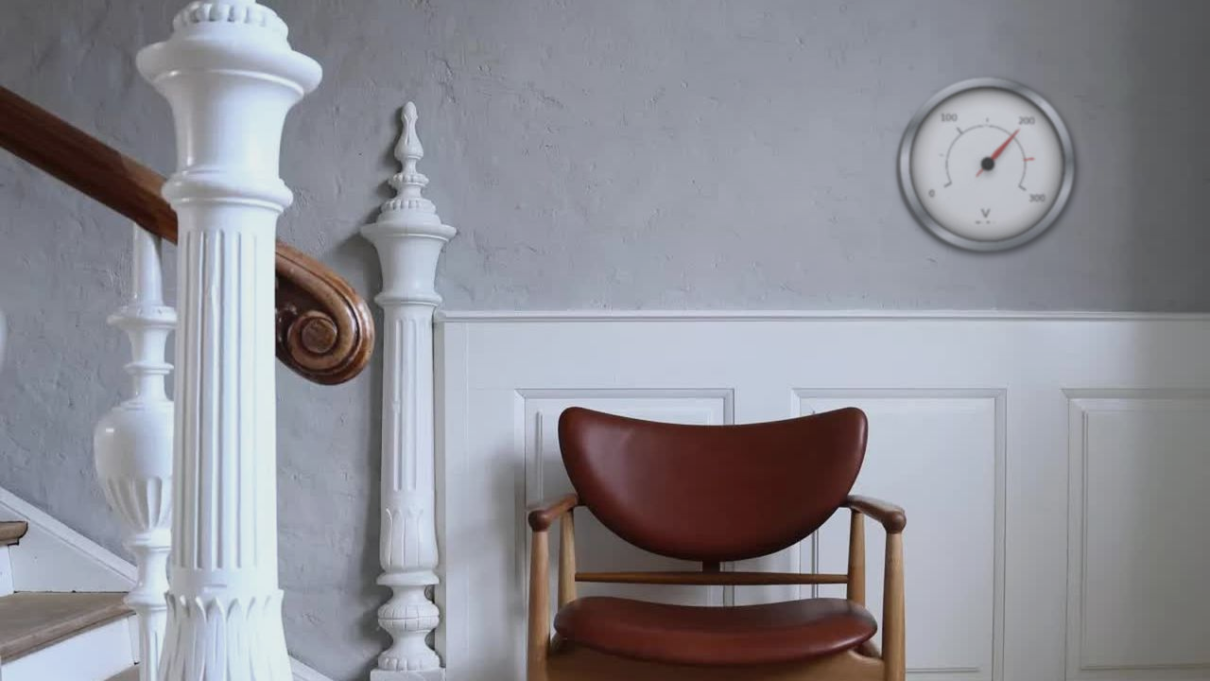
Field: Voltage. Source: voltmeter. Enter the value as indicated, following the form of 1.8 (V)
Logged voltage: 200 (V)
